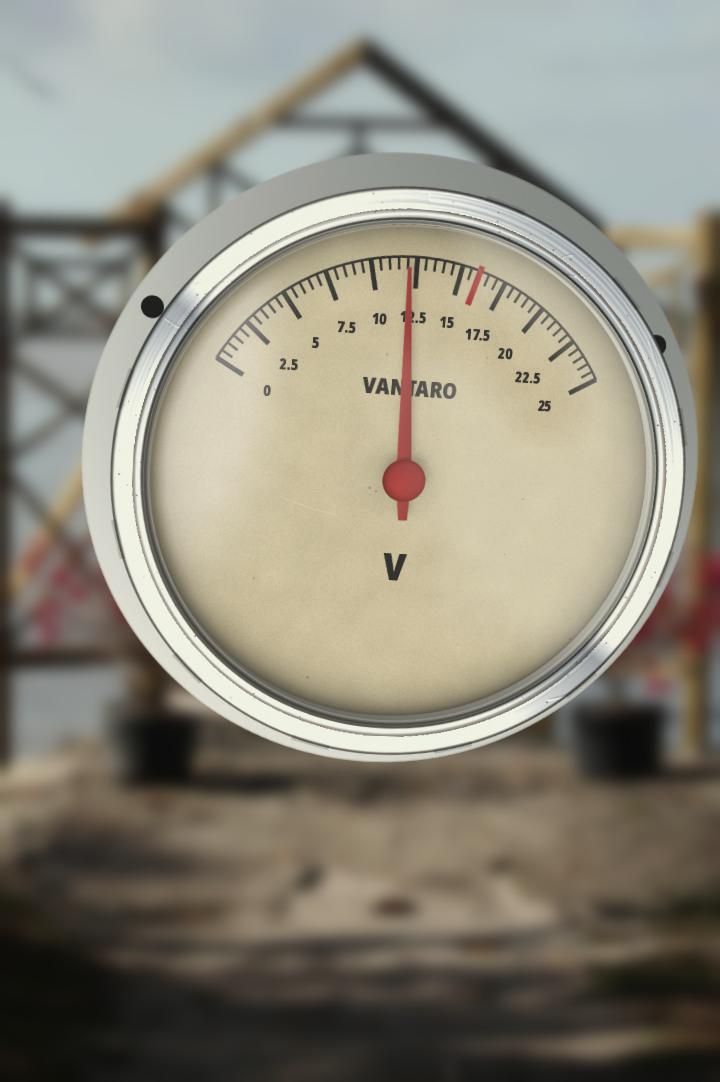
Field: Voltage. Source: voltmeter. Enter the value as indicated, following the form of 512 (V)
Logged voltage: 12 (V)
